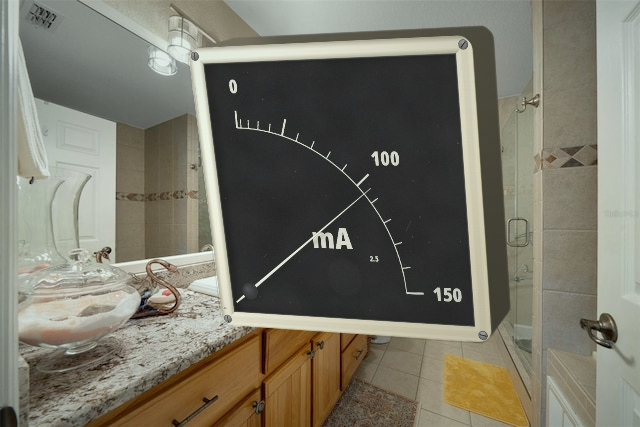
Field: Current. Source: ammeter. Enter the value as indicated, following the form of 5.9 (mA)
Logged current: 105 (mA)
